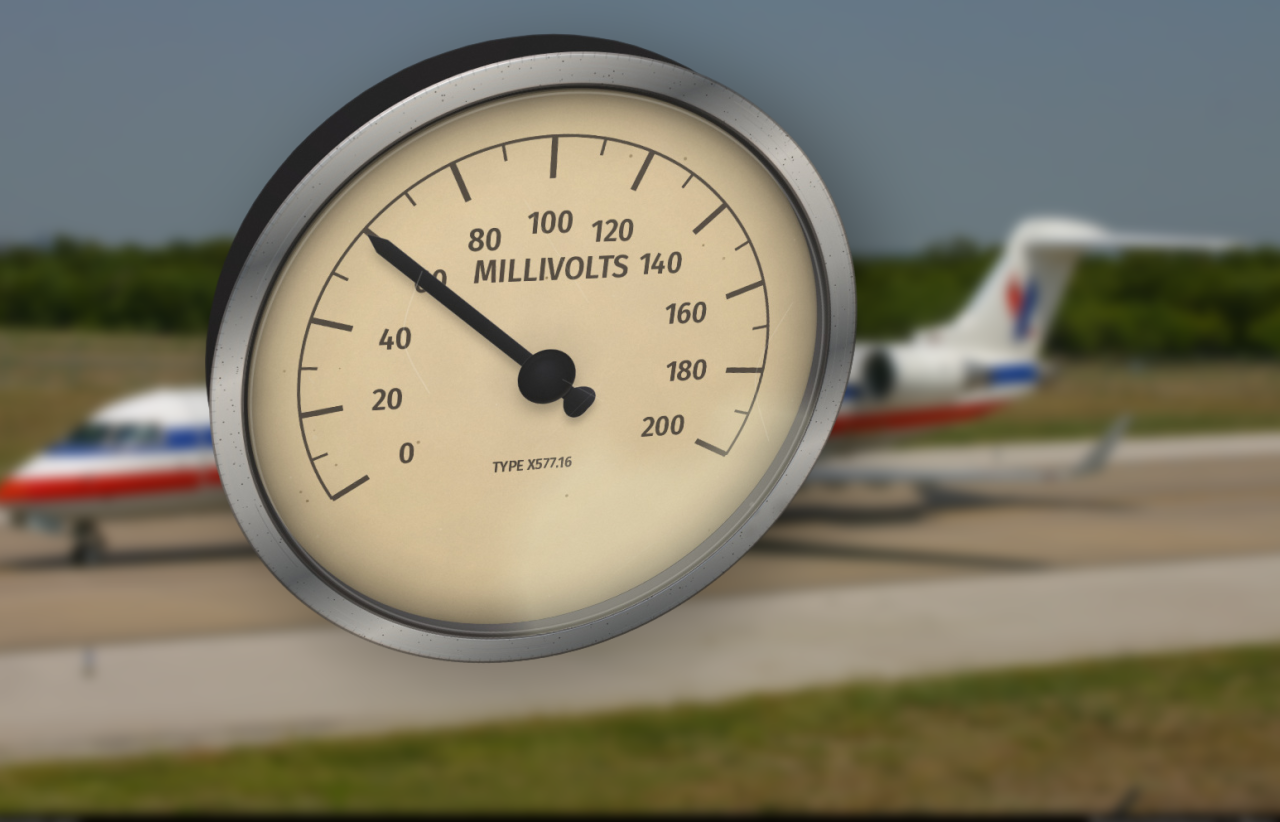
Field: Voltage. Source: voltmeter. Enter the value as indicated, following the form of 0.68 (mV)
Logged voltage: 60 (mV)
